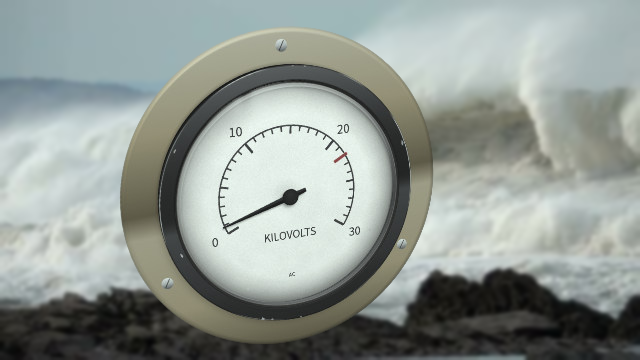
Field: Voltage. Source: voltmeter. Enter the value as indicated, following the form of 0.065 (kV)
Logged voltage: 1 (kV)
